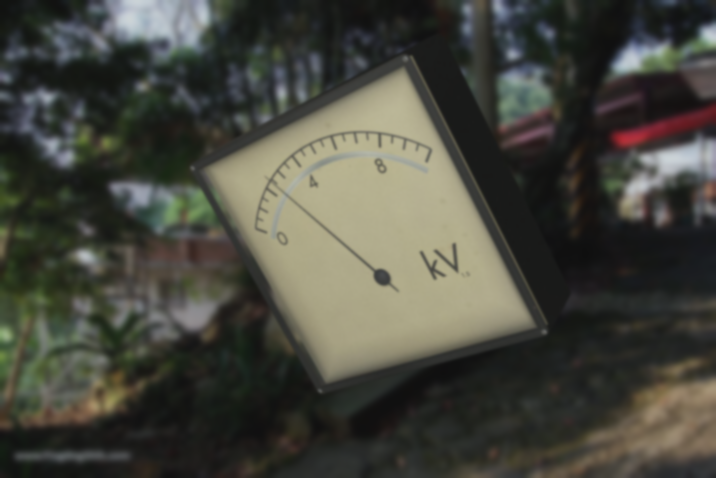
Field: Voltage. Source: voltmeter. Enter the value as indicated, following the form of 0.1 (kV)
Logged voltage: 2.5 (kV)
